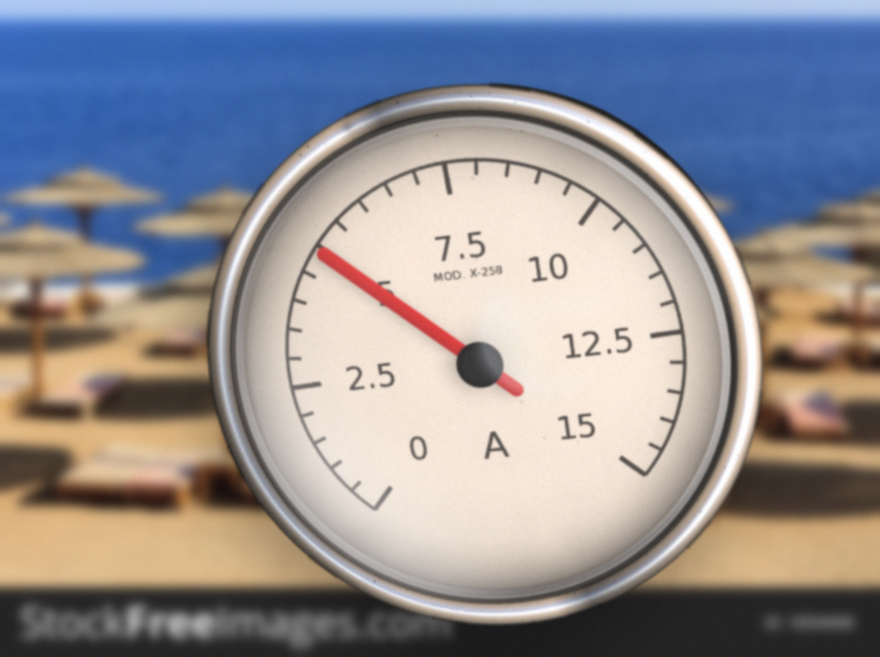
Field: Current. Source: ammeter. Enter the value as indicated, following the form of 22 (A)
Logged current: 5 (A)
